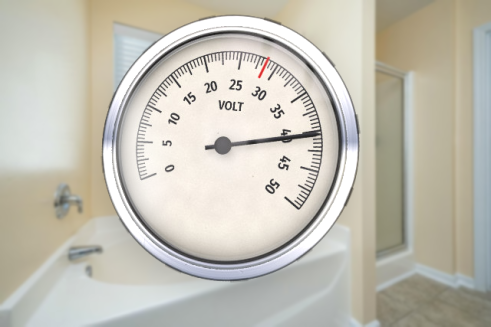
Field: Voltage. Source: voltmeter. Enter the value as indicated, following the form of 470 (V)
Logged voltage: 40.5 (V)
